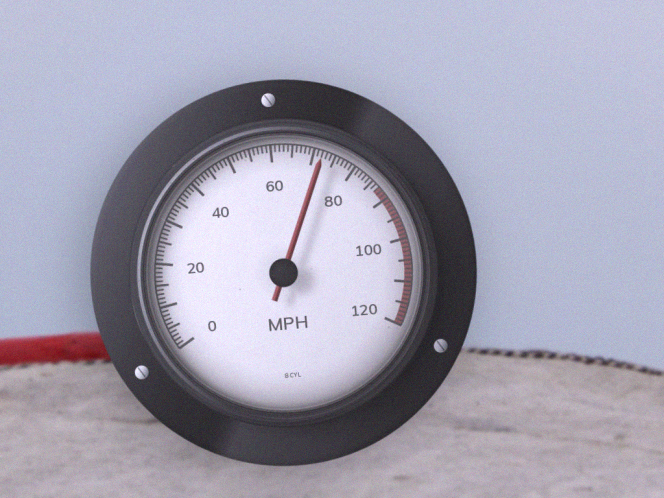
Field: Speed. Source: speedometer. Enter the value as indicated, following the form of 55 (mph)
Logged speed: 72 (mph)
